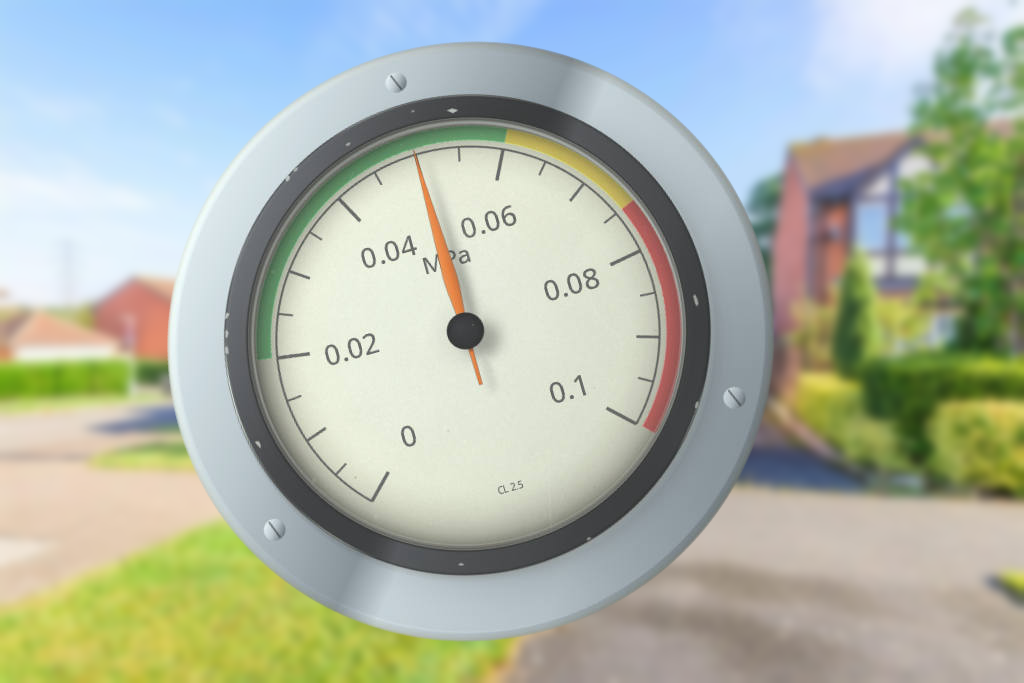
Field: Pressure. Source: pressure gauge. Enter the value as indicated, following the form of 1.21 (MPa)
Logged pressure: 0.05 (MPa)
